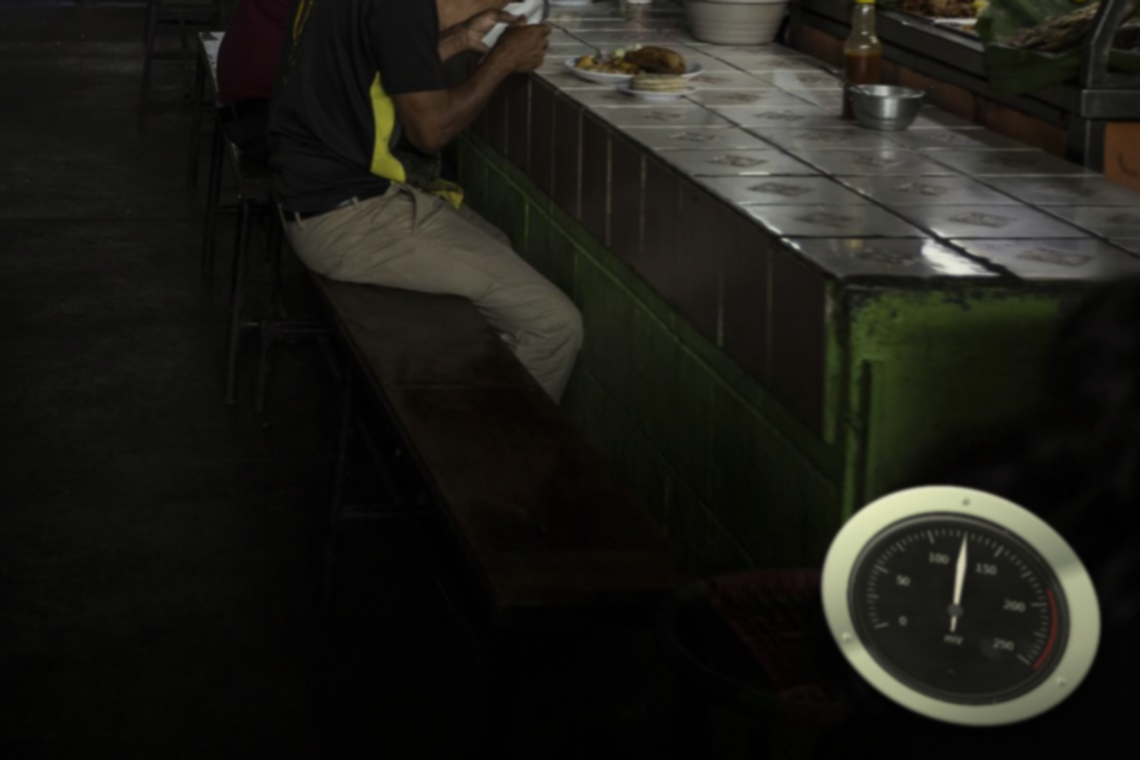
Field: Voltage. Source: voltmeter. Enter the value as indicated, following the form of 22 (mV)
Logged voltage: 125 (mV)
